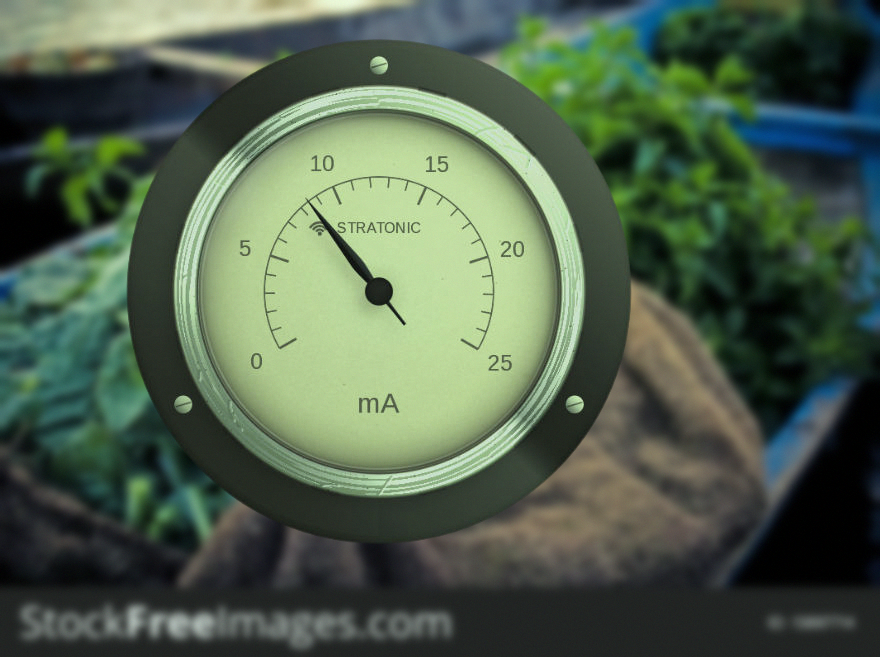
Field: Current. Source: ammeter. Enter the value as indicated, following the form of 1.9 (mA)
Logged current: 8.5 (mA)
